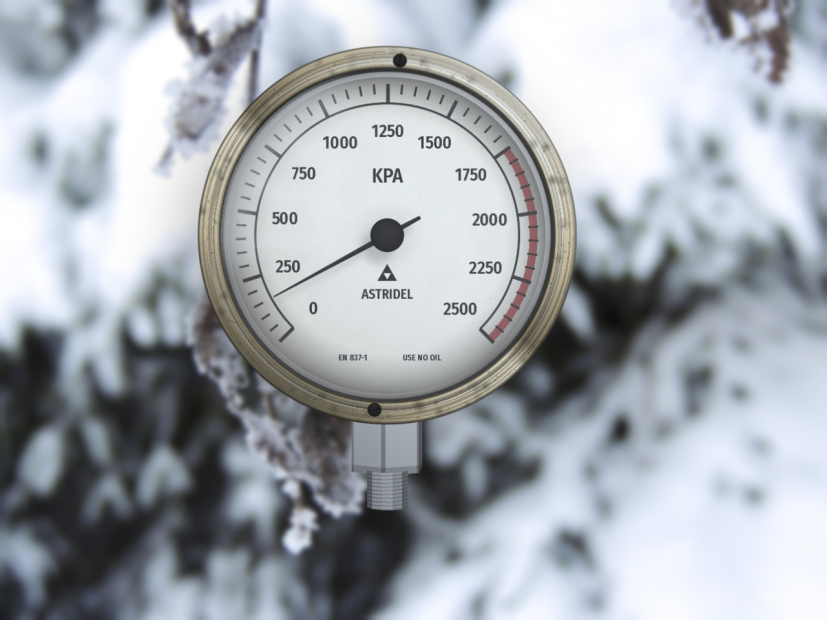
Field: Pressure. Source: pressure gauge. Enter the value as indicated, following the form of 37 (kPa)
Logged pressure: 150 (kPa)
